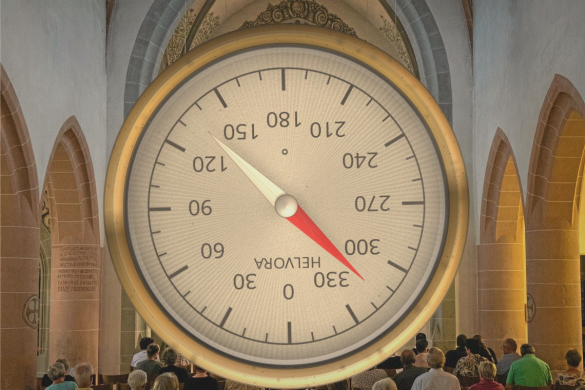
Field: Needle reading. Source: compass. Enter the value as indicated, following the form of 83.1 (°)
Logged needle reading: 315 (°)
